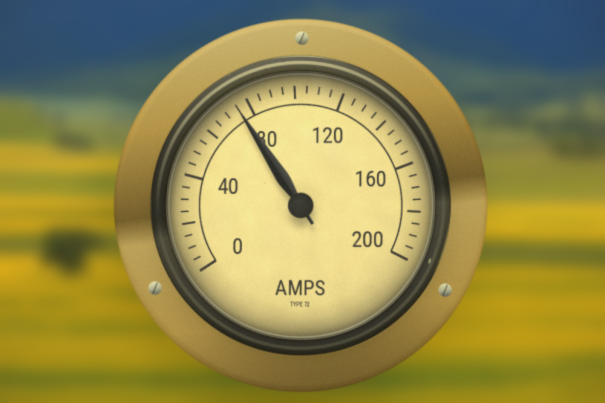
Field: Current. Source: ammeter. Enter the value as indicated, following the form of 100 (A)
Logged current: 75 (A)
